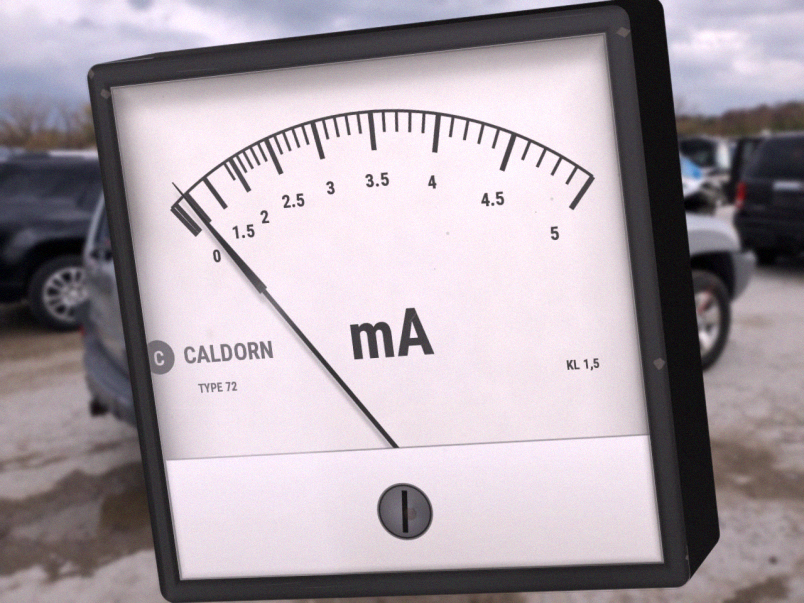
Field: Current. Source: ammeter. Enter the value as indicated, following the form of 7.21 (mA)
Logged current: 1 (mA)
